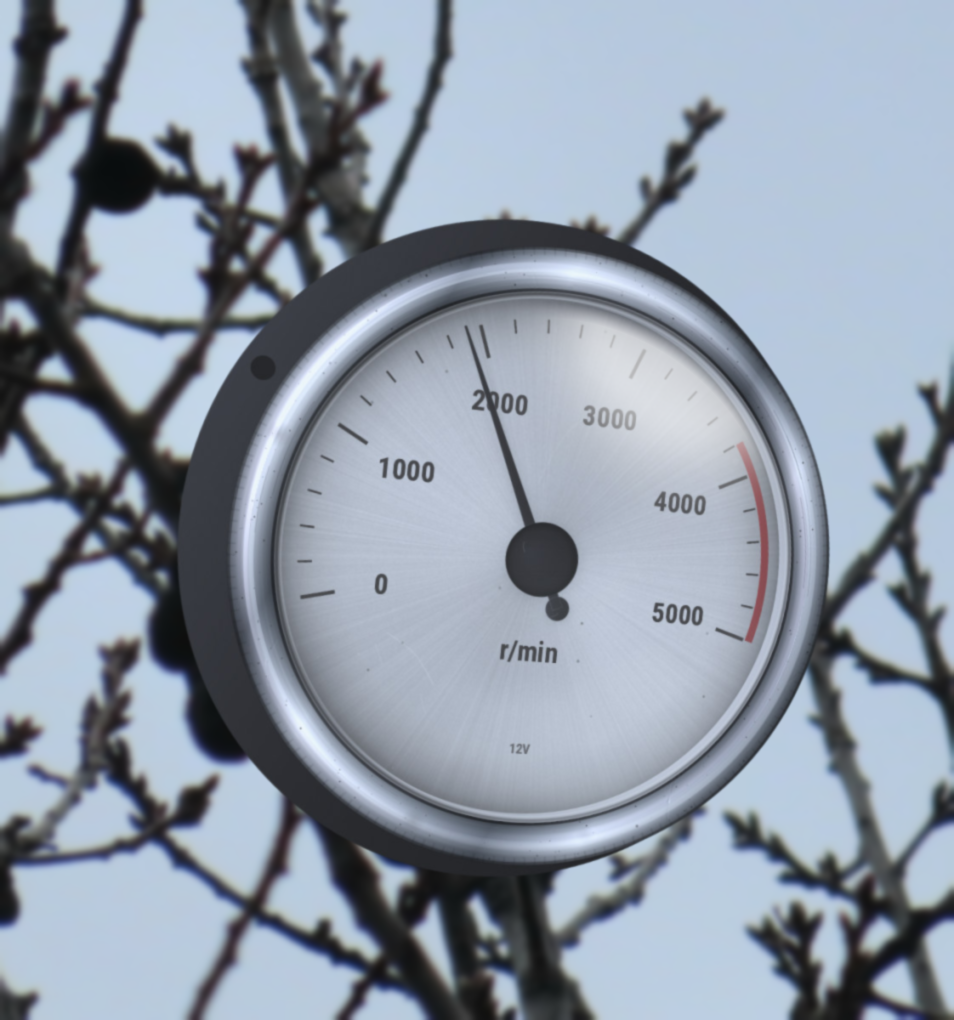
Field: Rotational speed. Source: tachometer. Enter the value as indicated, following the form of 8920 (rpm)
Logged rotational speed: 1900 (rpm)
